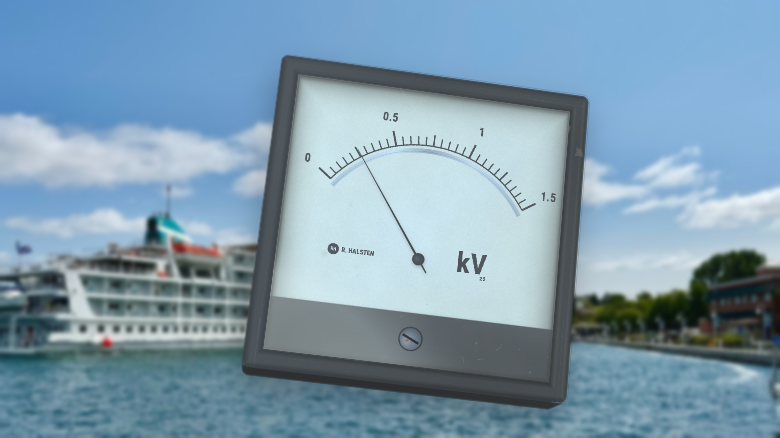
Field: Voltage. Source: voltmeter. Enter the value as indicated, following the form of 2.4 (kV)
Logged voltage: 0.25 (kV)
